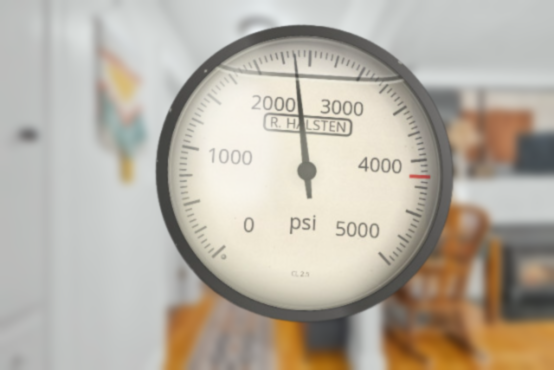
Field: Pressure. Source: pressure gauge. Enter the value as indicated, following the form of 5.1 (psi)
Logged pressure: 2350 (psi)
